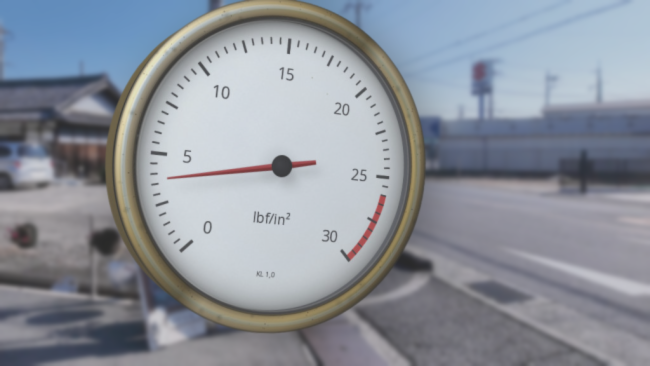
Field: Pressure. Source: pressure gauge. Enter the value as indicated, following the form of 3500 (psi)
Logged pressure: 3.75 (psi)
